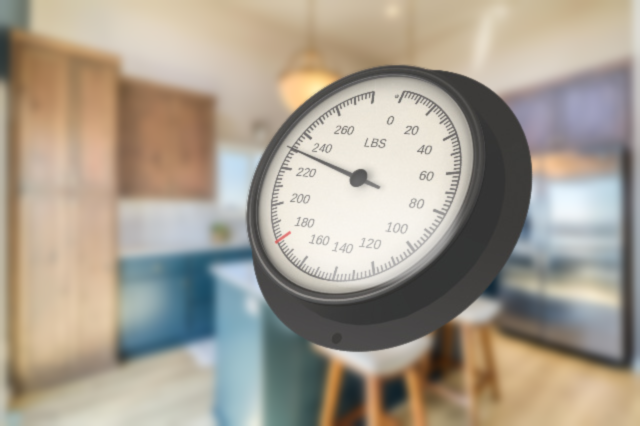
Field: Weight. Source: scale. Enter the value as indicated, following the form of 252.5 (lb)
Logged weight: 230 (lb)
